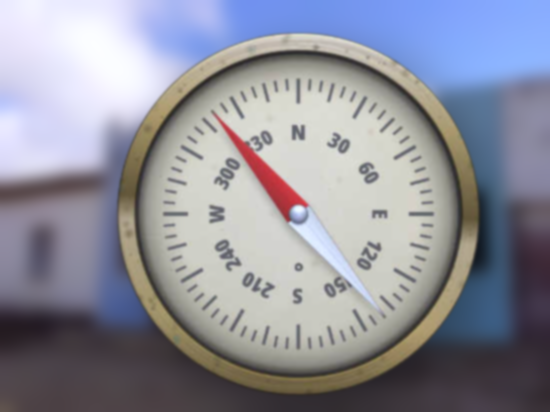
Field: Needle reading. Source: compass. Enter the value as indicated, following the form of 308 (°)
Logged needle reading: 320 (°)
